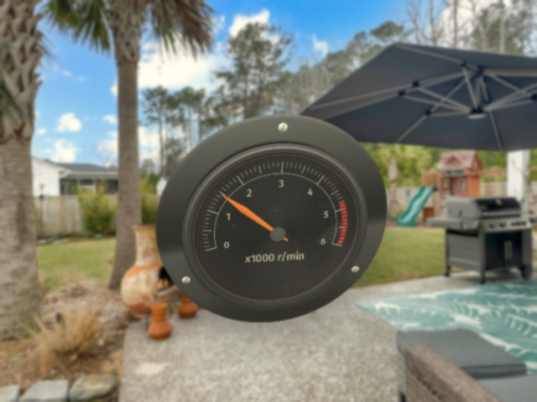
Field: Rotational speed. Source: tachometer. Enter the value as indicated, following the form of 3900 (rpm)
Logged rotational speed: 1500 (rpm)
